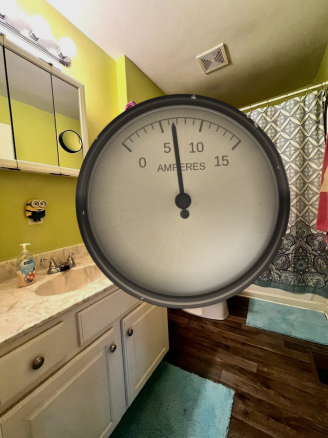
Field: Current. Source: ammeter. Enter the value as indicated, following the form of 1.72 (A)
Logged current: 6.5 (A)
